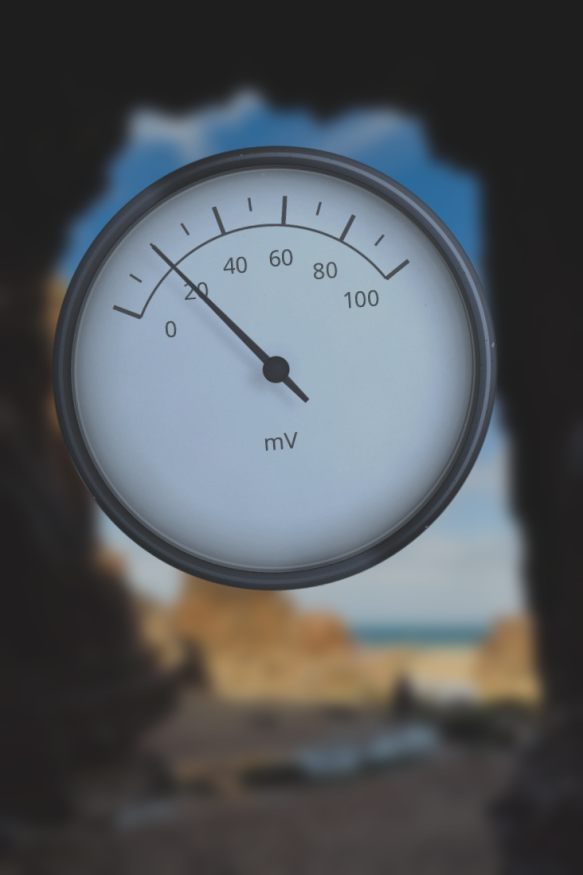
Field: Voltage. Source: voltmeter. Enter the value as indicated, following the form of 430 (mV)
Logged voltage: 20 (mV)
